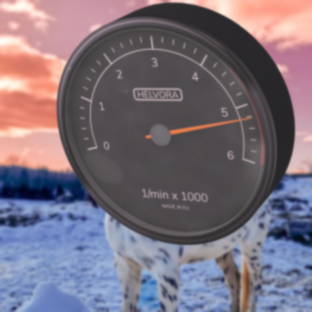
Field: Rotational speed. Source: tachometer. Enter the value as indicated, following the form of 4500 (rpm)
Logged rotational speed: 5200 (rpm)
